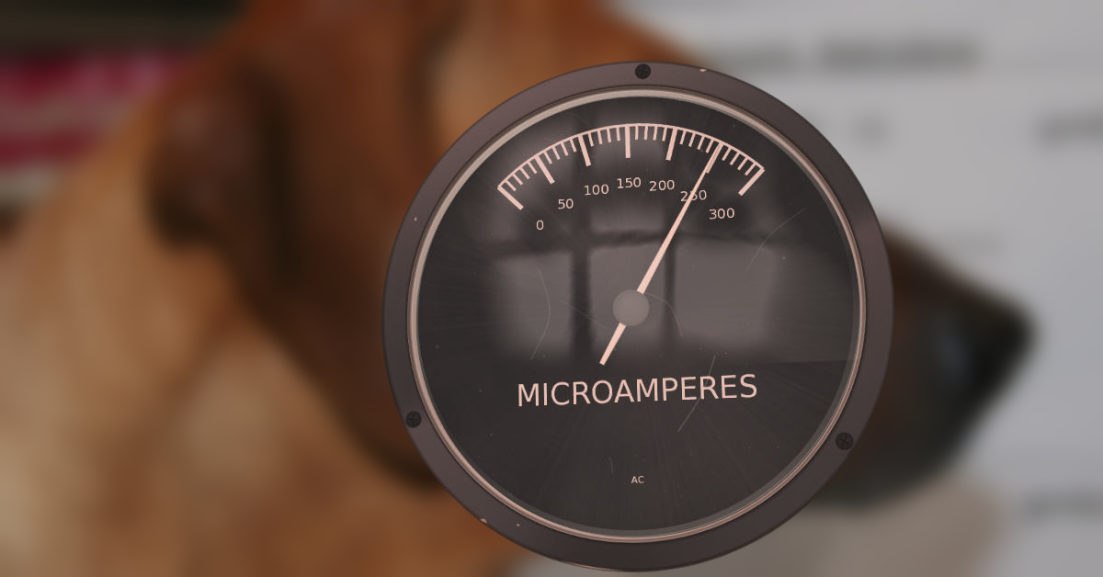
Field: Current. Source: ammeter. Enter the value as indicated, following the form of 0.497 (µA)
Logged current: 250 (µA)
